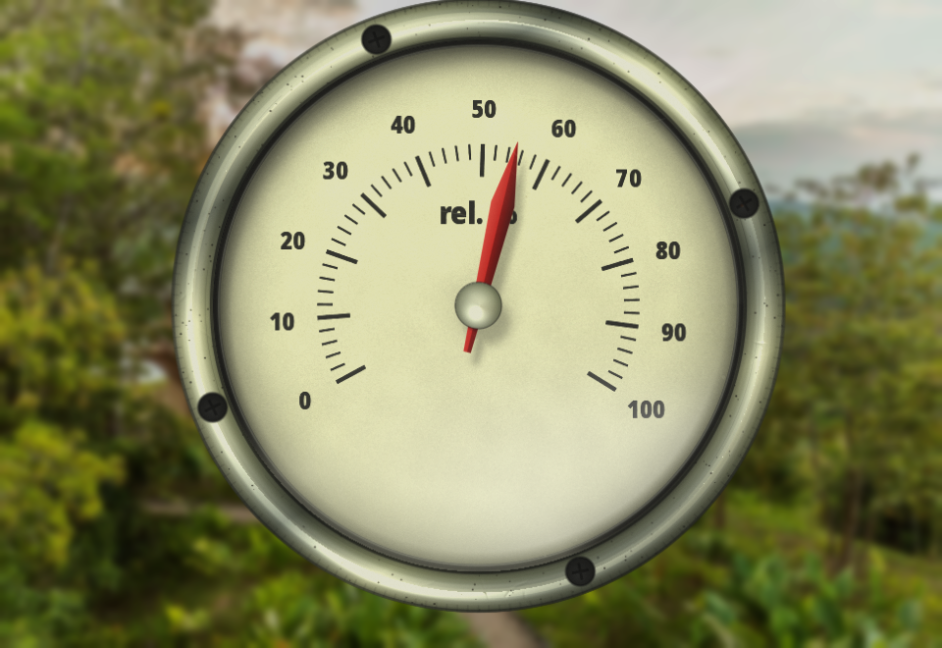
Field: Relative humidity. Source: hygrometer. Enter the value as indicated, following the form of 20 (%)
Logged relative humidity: 55 (%)
